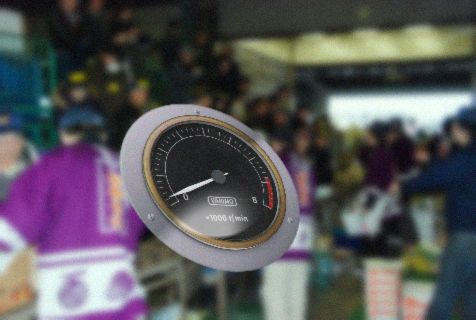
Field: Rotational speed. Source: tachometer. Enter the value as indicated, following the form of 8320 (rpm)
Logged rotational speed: 200 (rpm)
